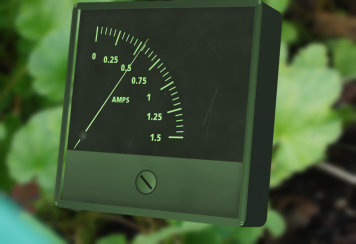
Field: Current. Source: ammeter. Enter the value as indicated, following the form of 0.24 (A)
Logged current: 0.55 (A)
